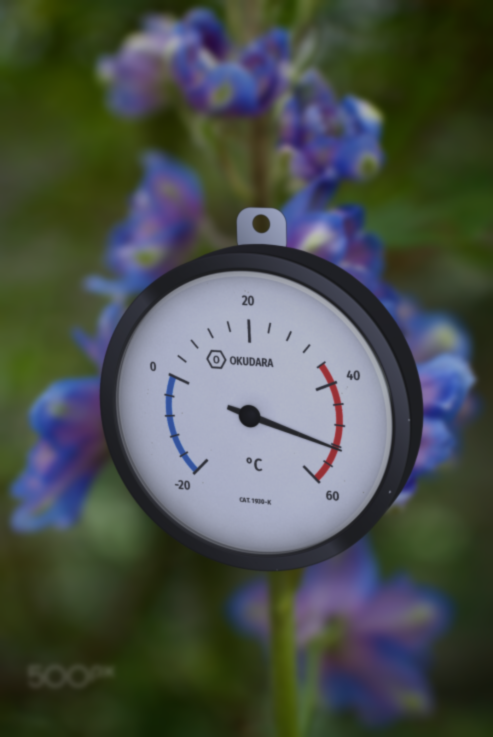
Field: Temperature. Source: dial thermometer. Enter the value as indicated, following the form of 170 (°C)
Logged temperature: 52 (°C)
